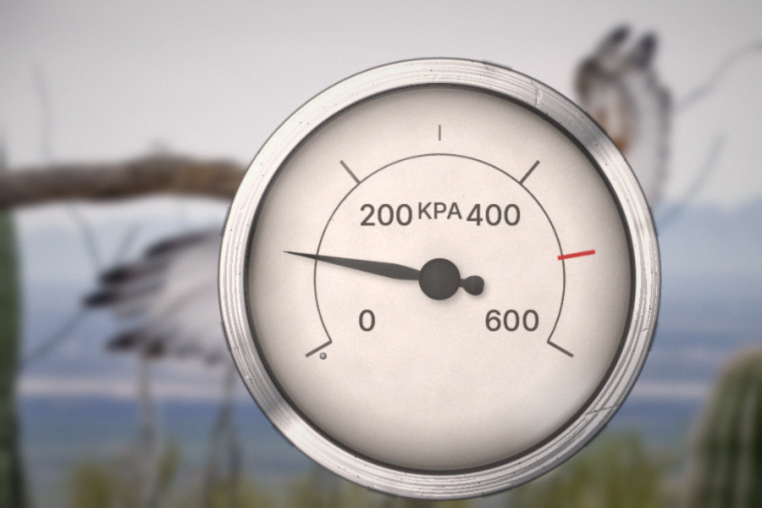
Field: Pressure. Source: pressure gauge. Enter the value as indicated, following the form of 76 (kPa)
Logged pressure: 100 (kPa)
